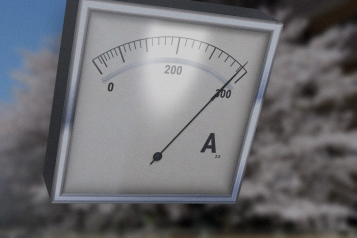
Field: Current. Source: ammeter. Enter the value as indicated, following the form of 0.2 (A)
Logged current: 290 (A)
